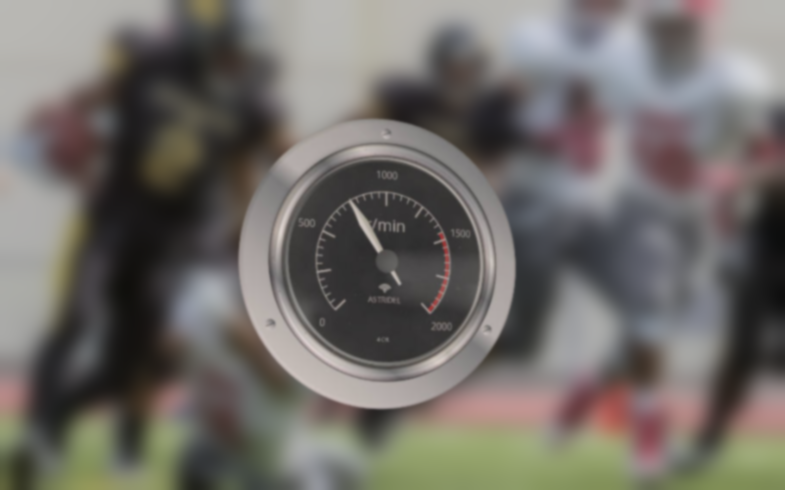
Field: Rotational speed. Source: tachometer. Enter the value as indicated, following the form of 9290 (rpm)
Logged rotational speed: 750 (rpm)
